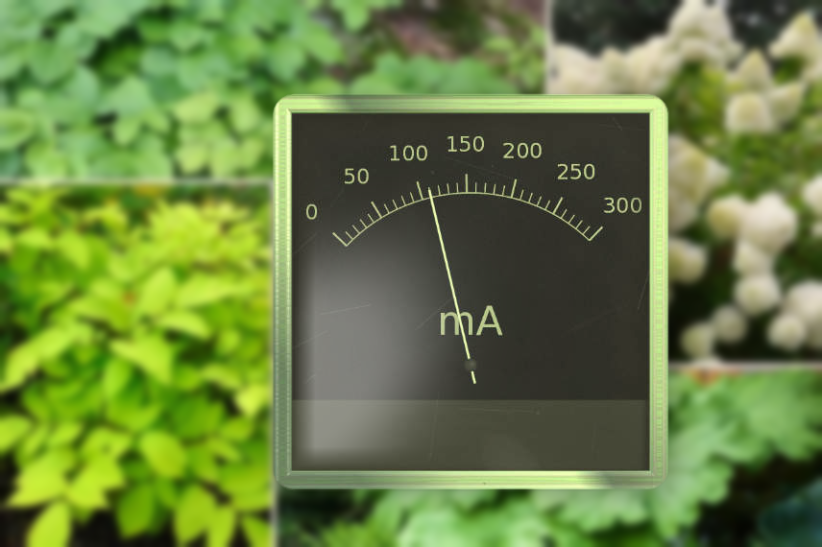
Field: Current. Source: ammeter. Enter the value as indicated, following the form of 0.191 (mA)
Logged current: 110 (mA)
